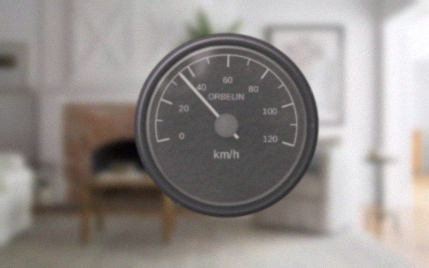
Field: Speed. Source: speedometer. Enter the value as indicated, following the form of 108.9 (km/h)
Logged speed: 35 (km/h)
